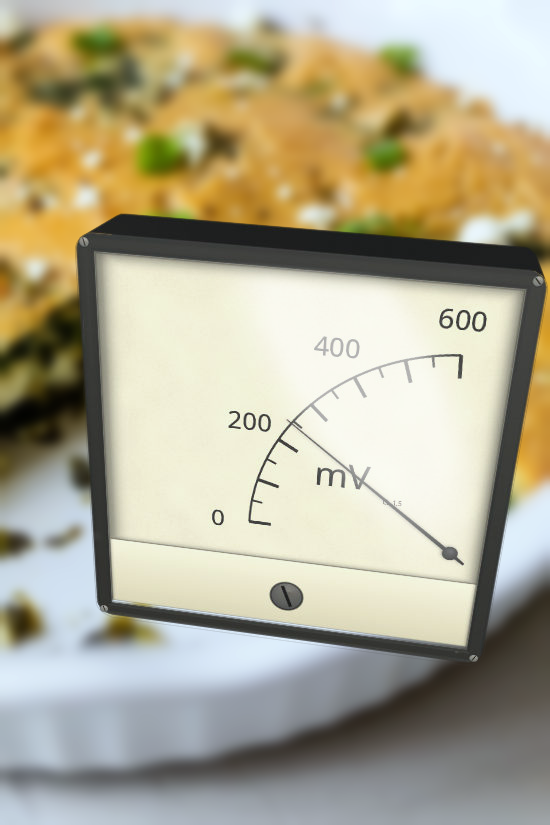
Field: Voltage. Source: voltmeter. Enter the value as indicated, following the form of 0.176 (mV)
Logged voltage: 250 (mV)
